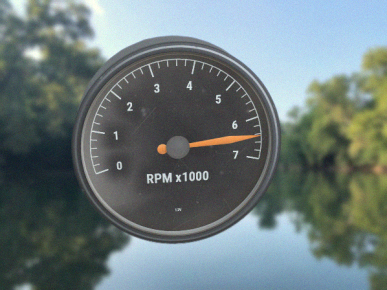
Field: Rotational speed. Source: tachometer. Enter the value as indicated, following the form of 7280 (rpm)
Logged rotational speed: 6400 (rpm)
